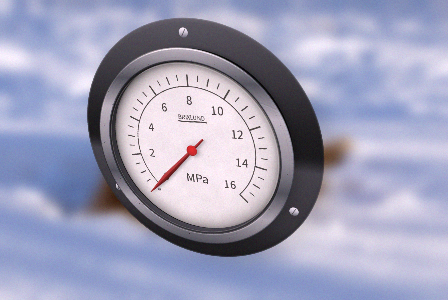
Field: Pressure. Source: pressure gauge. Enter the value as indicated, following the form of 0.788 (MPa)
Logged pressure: 0 (MPa)
